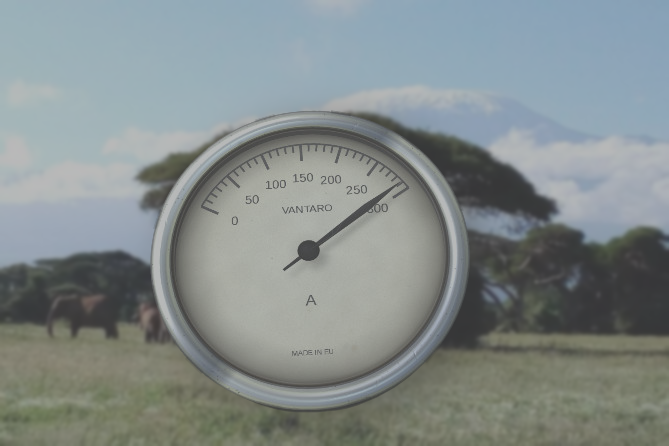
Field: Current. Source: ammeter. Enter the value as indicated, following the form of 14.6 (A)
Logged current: 290 (A)
